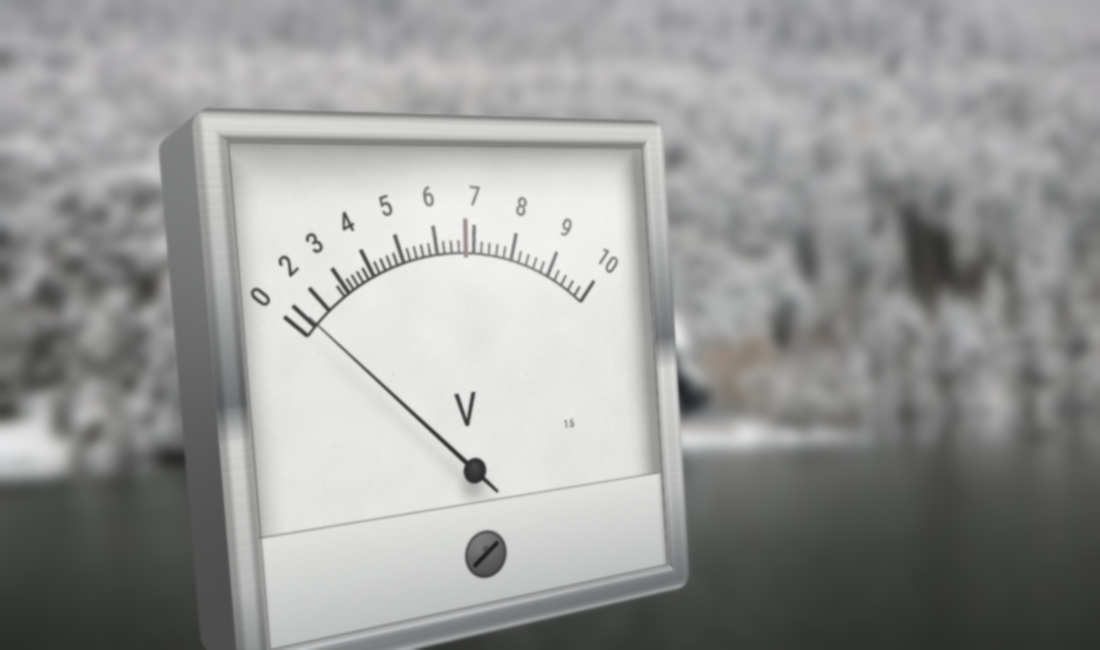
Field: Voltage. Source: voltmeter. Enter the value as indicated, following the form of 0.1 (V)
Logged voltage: 1 (V)
